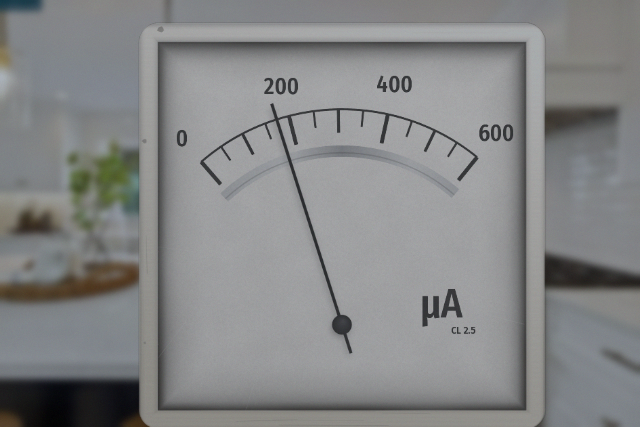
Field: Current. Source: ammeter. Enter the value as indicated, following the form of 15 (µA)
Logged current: 175 (µA)
